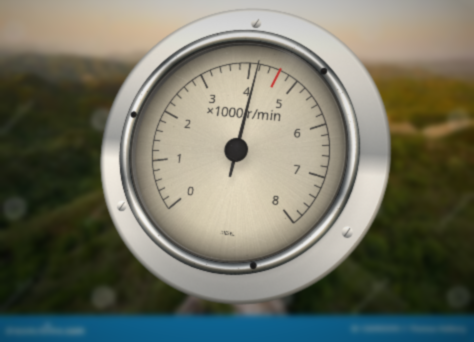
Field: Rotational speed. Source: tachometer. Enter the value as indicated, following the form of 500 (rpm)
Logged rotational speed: 4200 (rpm)
